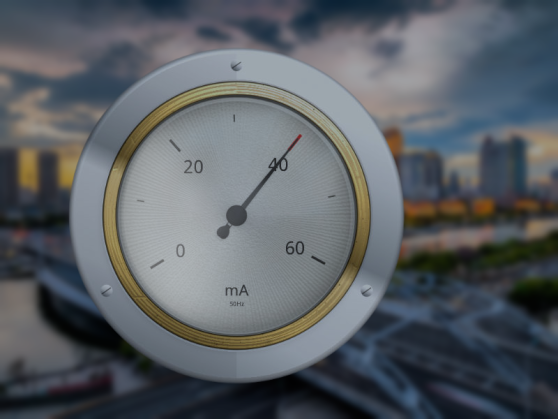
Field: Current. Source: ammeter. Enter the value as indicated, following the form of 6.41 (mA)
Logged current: 40 (mA)
